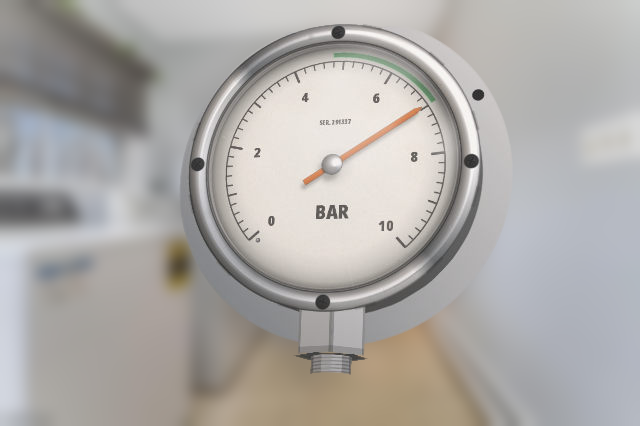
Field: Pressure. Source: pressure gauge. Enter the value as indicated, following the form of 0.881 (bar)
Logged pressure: 7 (bar)
